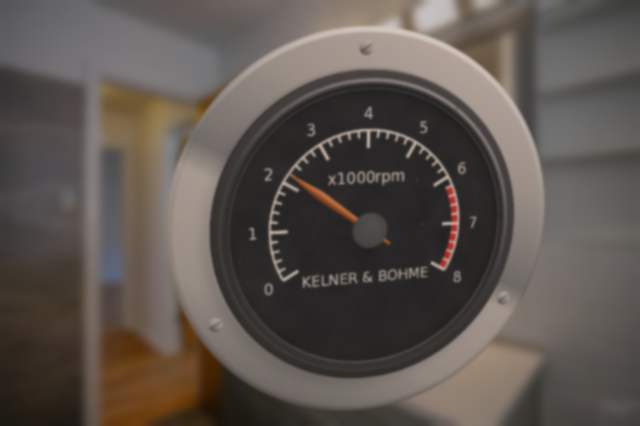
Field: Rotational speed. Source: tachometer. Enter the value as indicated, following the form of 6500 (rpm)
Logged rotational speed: 2200 (rpm)
